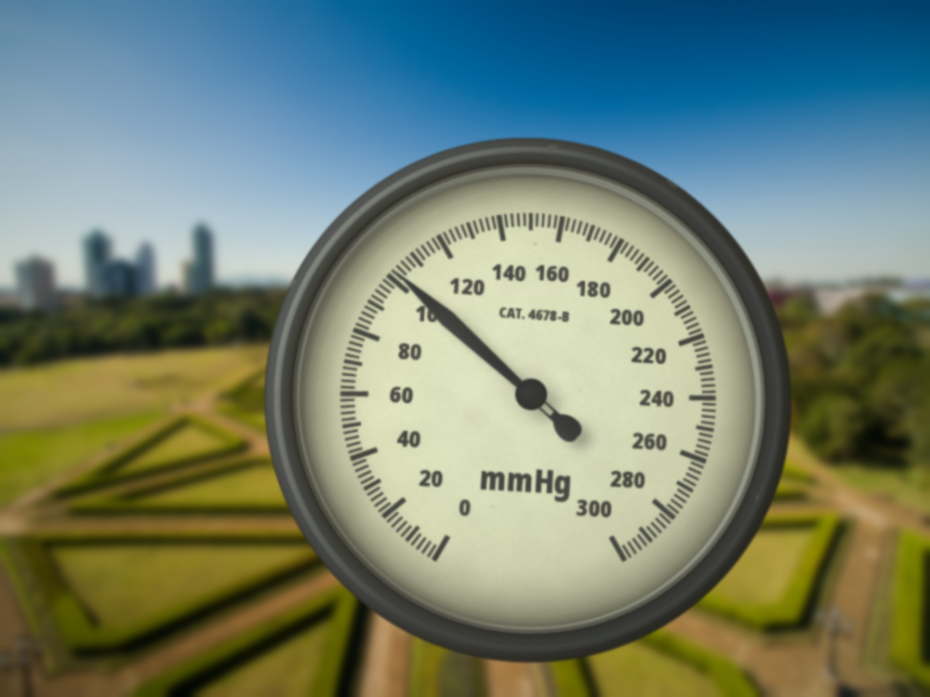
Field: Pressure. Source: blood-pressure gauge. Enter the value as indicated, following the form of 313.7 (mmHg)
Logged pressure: 102 (mmHg)
